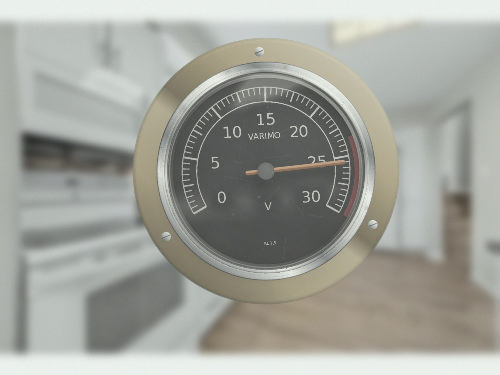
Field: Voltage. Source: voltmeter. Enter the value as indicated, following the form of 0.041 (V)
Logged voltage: 25.5 (V)
